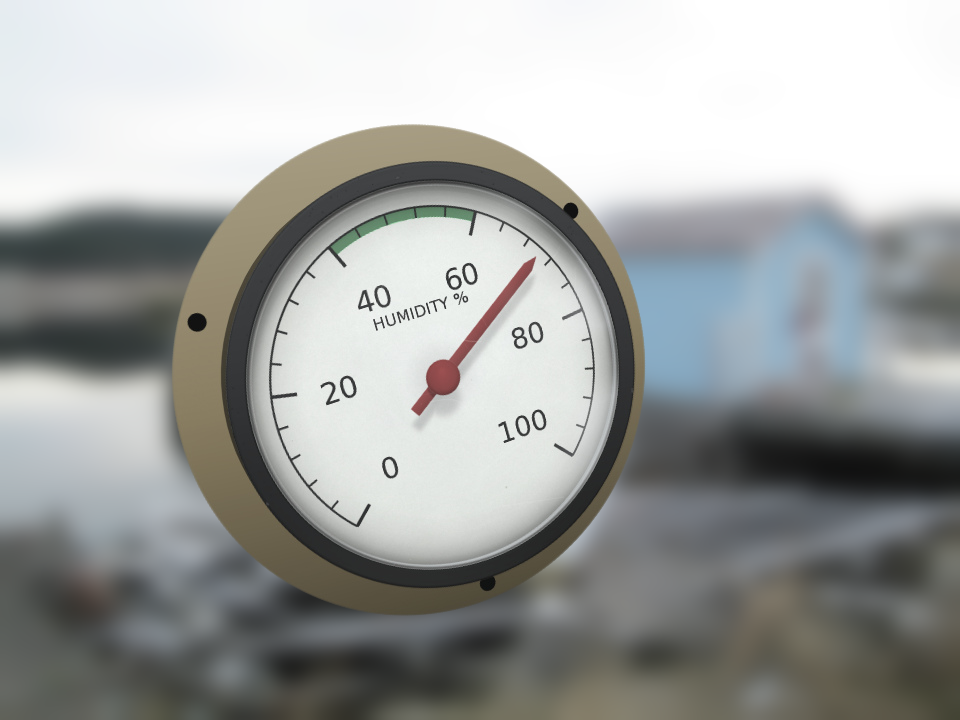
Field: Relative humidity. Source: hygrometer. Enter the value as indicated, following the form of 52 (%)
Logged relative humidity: 70 (%)
